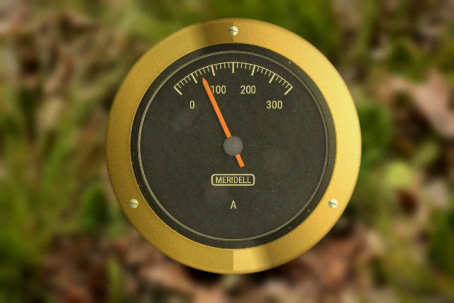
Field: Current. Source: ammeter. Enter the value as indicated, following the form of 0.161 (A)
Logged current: 70 (A)
